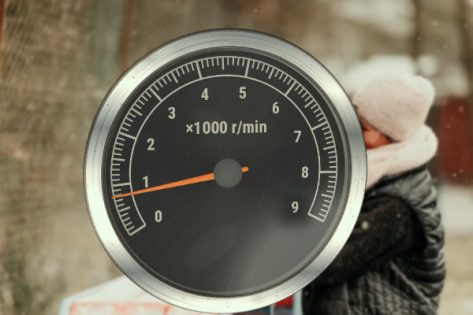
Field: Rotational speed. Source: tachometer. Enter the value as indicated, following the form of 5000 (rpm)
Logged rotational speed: 800 (rpm)
